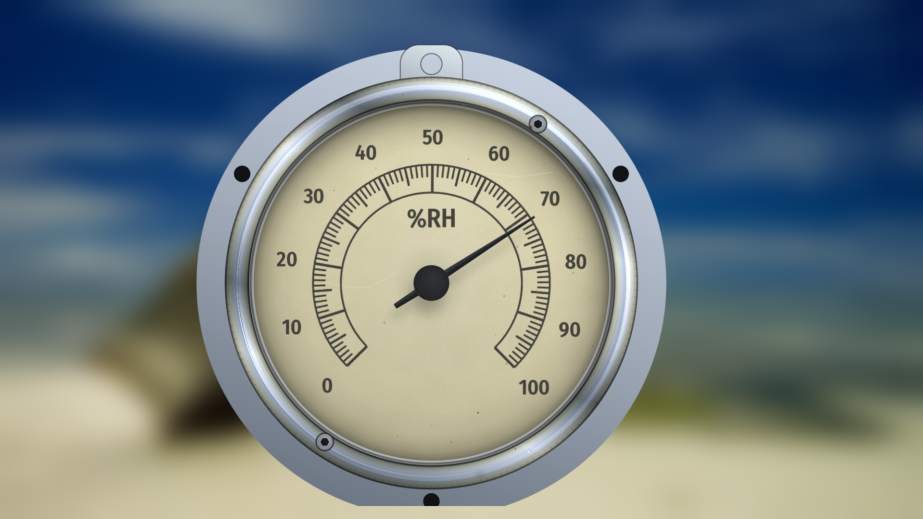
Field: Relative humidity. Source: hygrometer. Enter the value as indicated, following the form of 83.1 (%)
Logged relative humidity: 71 (%)
